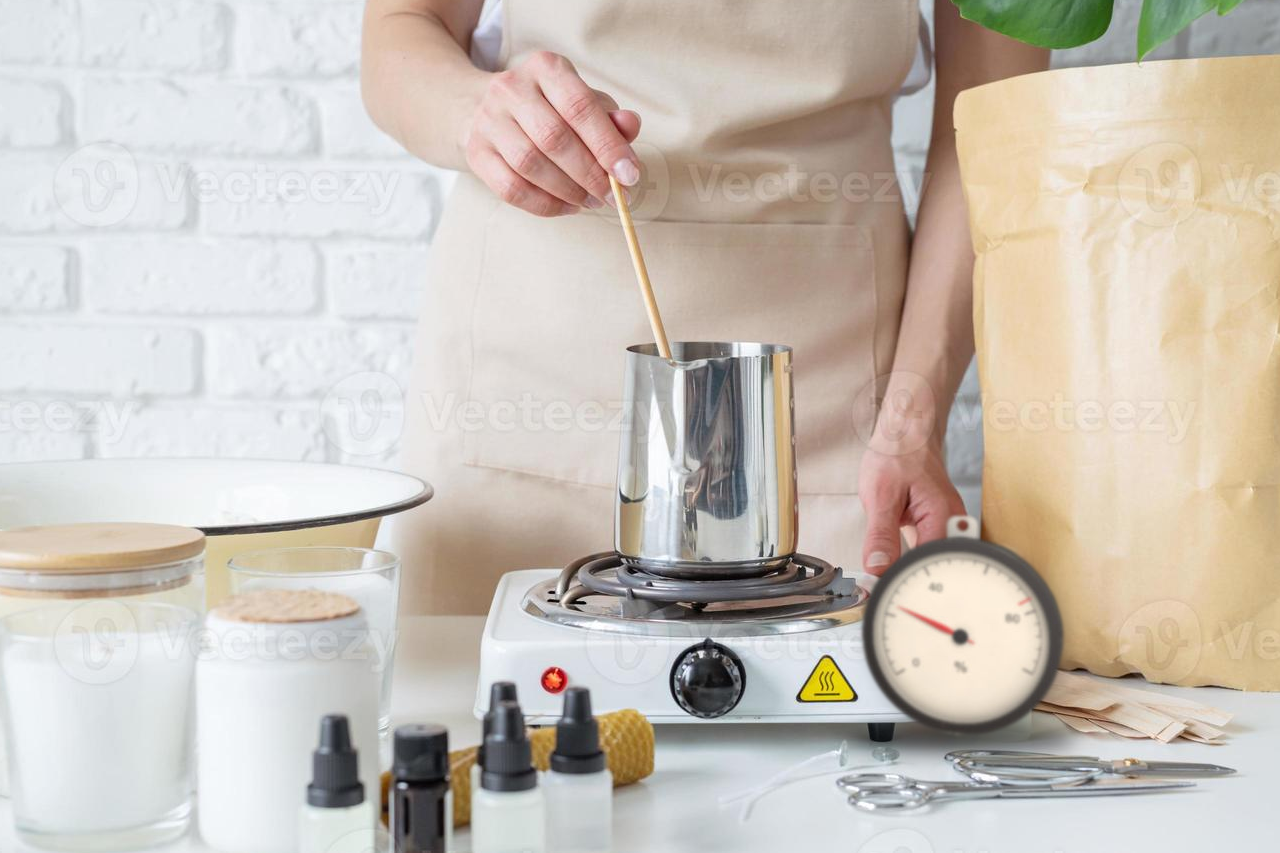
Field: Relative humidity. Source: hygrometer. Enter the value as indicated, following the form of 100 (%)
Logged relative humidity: 24 (%)
